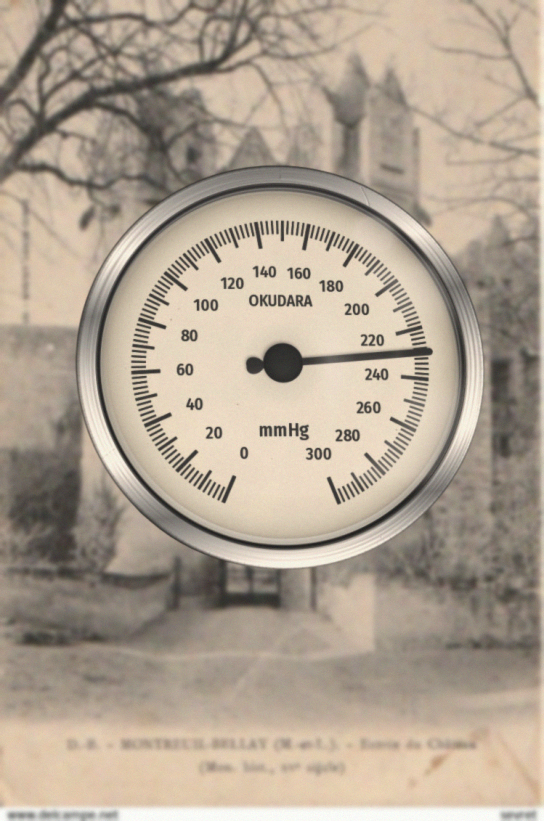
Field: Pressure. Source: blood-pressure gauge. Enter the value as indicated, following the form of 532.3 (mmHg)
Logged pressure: 230 (mmHg)
